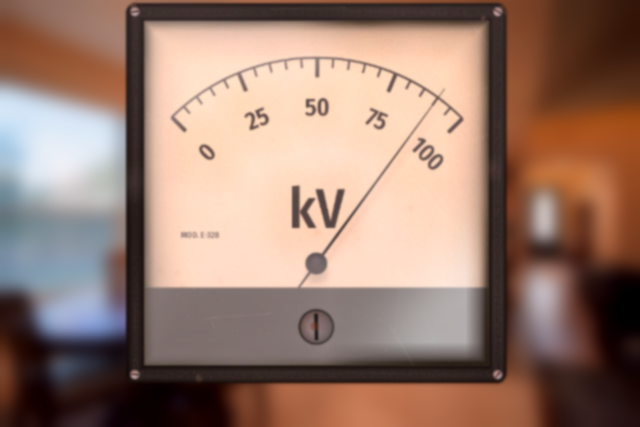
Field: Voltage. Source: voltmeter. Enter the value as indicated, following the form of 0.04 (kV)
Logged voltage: 90 (kV)
